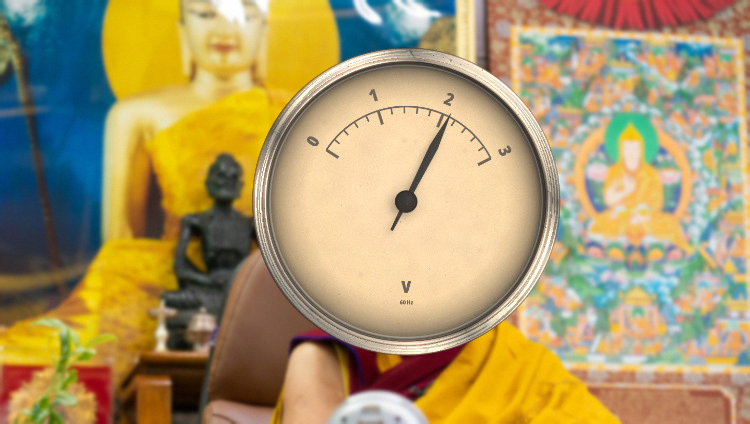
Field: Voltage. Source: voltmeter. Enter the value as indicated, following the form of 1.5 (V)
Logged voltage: 2.1 (V)
